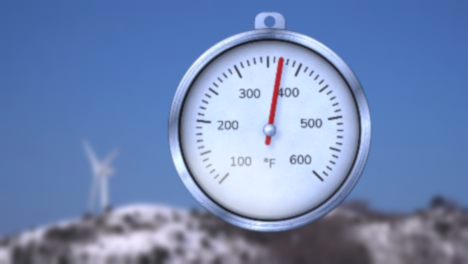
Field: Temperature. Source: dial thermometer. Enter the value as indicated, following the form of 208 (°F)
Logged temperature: 370 (°F)
